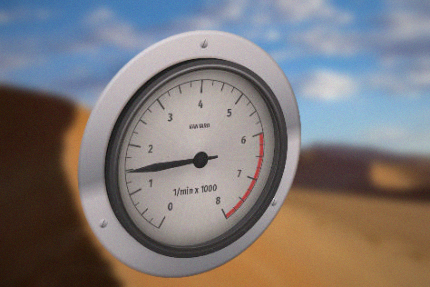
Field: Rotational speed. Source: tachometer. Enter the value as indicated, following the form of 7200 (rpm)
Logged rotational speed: 1500 (rpm)
